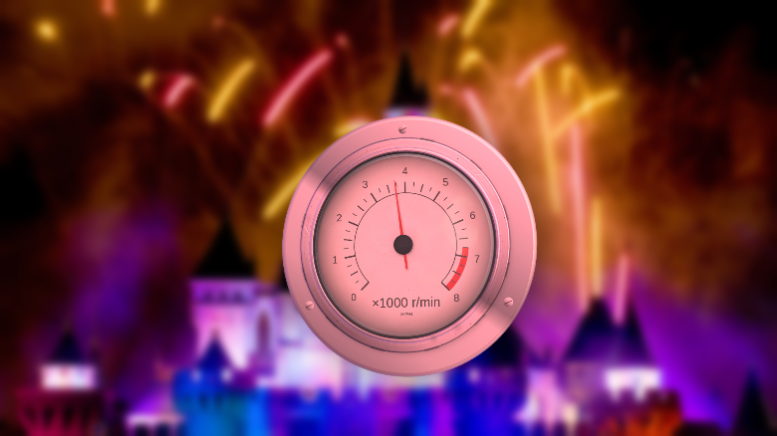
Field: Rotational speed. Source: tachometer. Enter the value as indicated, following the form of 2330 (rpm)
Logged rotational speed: 3750 (rpm)
